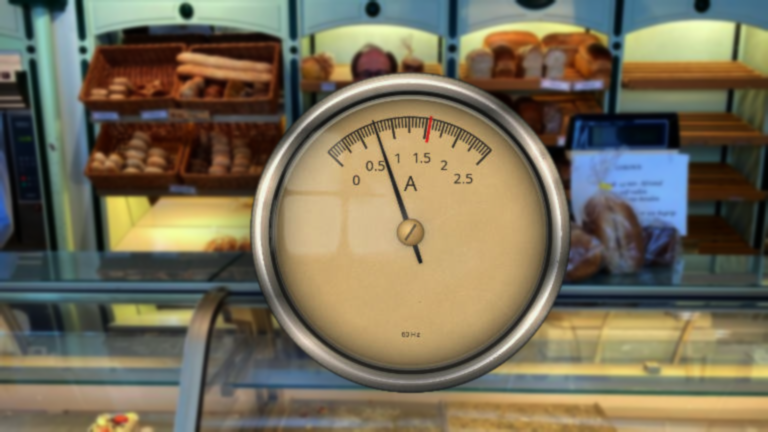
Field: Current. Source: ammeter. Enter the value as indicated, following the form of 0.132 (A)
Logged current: 0.75 (A)
